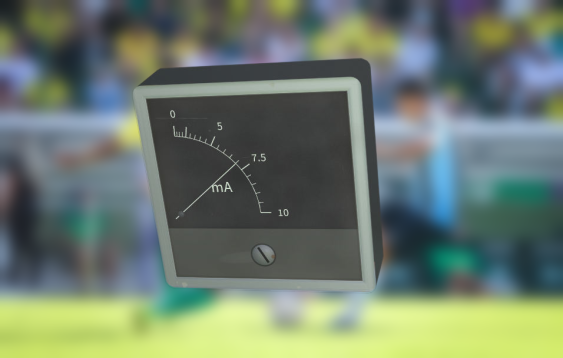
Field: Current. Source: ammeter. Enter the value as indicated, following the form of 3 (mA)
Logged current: 7 (mA)
